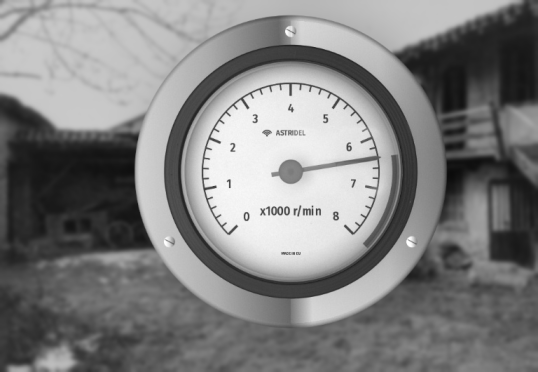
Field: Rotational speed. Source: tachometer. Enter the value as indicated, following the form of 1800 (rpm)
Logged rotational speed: 6400 (rpm)
